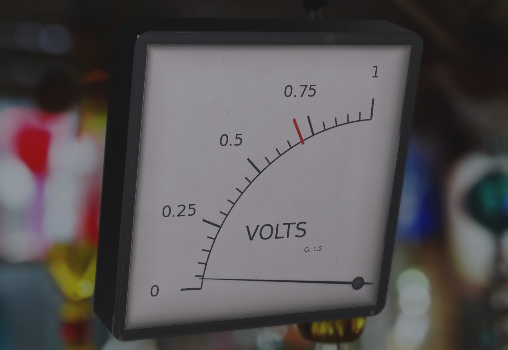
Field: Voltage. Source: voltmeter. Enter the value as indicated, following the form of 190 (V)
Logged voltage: 0.05 (V)
